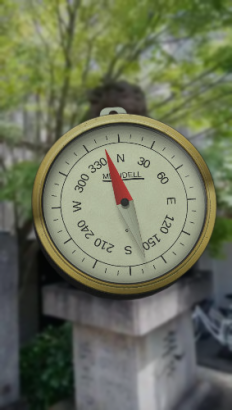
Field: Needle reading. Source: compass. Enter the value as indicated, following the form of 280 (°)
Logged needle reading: 345 (°)
